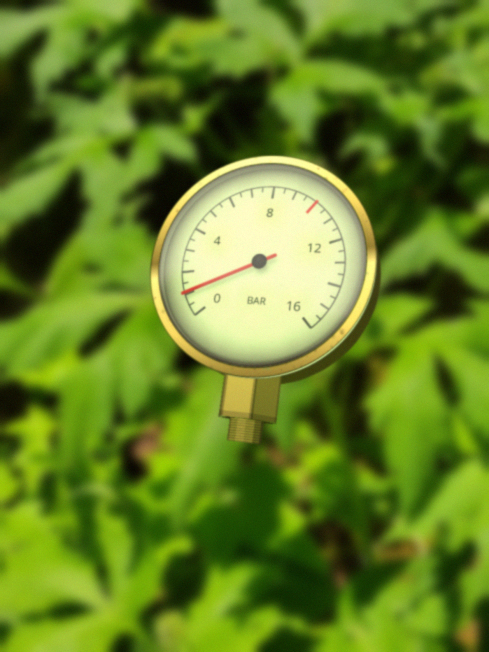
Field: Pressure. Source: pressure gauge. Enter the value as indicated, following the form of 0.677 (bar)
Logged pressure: 1 (bar)
